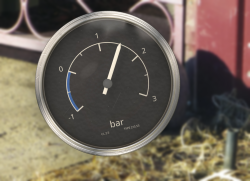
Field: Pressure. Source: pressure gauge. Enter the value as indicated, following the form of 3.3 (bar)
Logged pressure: 1.5 (bar)
